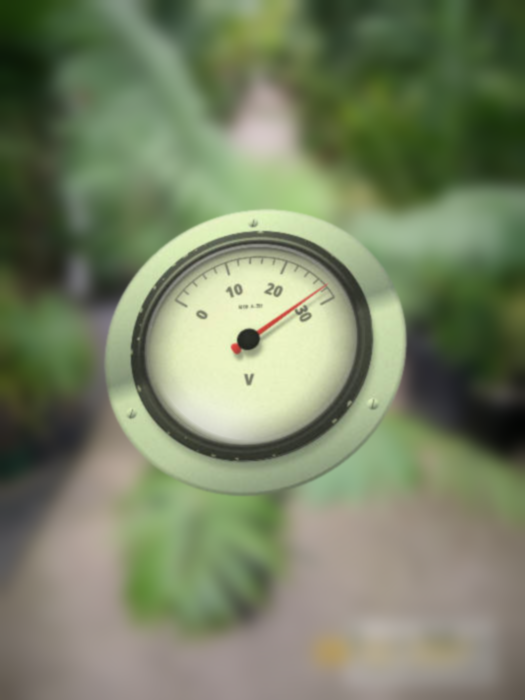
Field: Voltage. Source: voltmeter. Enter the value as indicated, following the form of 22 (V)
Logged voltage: 28 (V)
